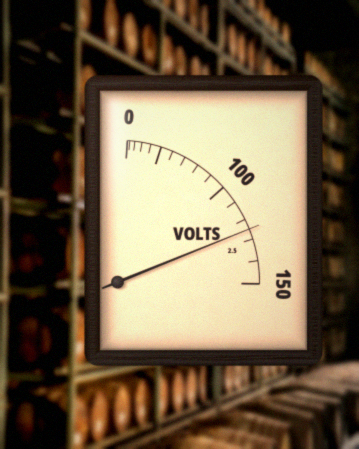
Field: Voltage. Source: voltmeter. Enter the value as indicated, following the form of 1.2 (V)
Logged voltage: 125 (V)
